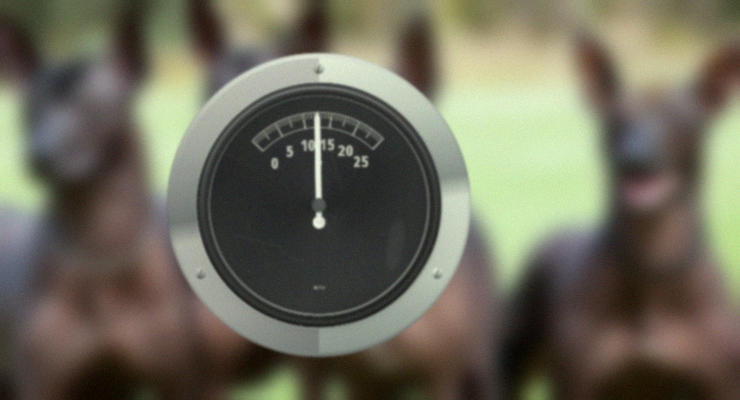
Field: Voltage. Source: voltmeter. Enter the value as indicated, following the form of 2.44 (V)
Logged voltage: 12.5 (V)
